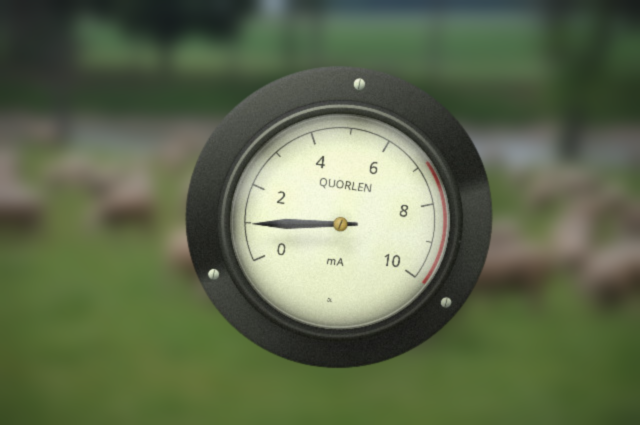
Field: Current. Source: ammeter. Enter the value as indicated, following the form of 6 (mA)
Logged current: 1 (mA)
